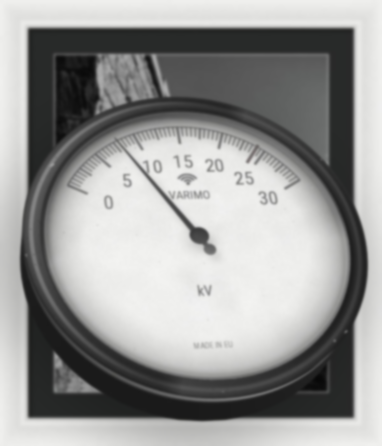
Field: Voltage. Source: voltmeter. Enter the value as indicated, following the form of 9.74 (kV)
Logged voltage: 7.5 (kV)
